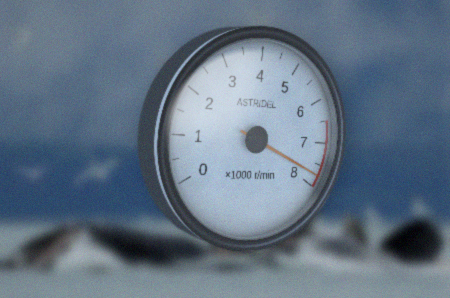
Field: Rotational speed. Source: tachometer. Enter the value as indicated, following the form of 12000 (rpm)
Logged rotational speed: 7750 (rpm)
